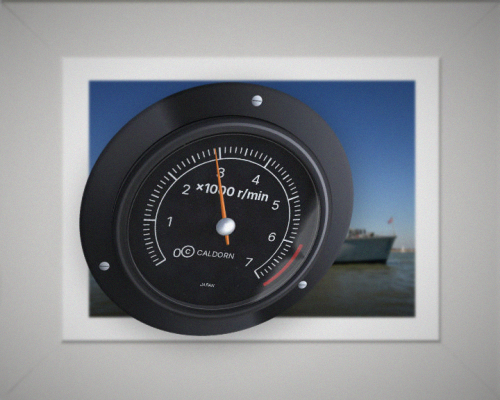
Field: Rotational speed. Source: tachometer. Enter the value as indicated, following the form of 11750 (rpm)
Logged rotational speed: 2900 (rpm)
